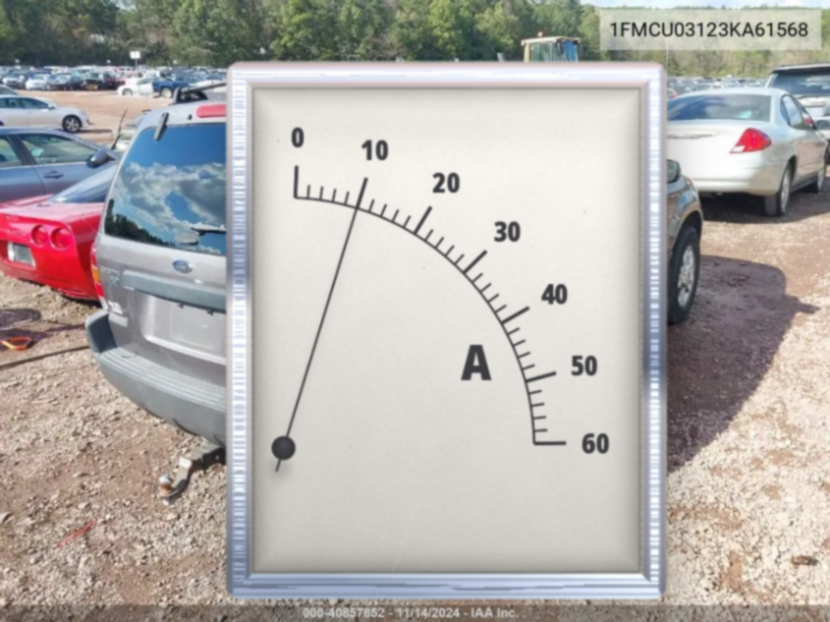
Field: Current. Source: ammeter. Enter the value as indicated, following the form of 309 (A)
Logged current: 10 (A)
